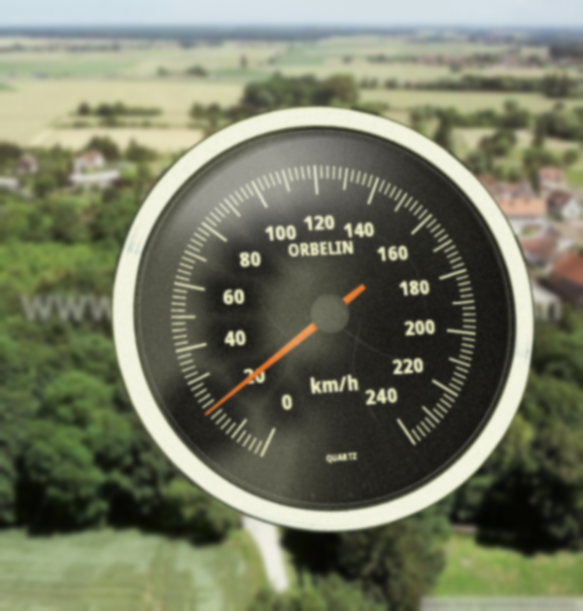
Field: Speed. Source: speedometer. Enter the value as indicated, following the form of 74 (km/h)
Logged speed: 20 (km/h)
